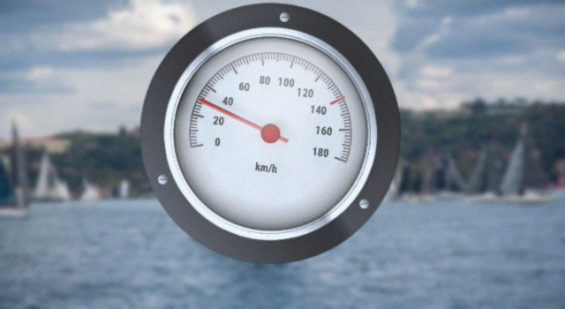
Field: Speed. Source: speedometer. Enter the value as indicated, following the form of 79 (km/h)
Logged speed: 30 (km/h)
